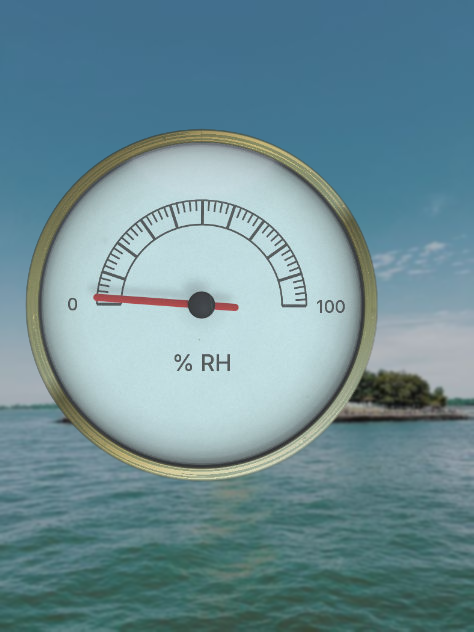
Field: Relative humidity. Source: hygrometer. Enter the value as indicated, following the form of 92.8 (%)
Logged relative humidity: 2 (%)
